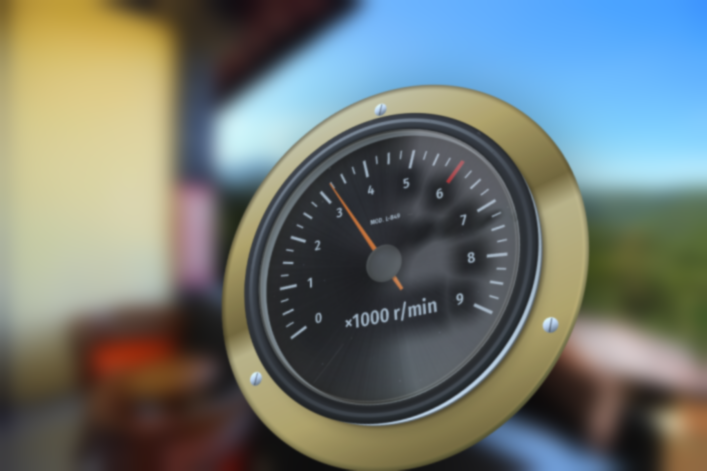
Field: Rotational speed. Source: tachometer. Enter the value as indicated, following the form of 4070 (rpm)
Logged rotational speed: 3250 (rpm)
